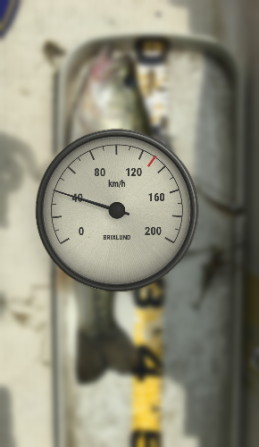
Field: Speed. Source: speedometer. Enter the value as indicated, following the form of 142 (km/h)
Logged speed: 40 (km/h)
